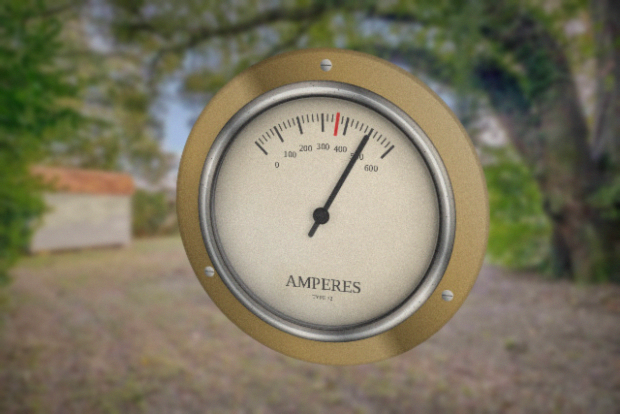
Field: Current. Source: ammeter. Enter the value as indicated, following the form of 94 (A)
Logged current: 500 (A)
